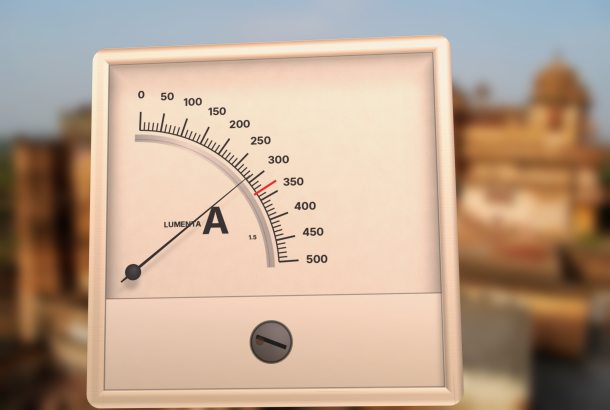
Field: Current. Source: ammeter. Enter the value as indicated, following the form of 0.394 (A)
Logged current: 290 (A)
